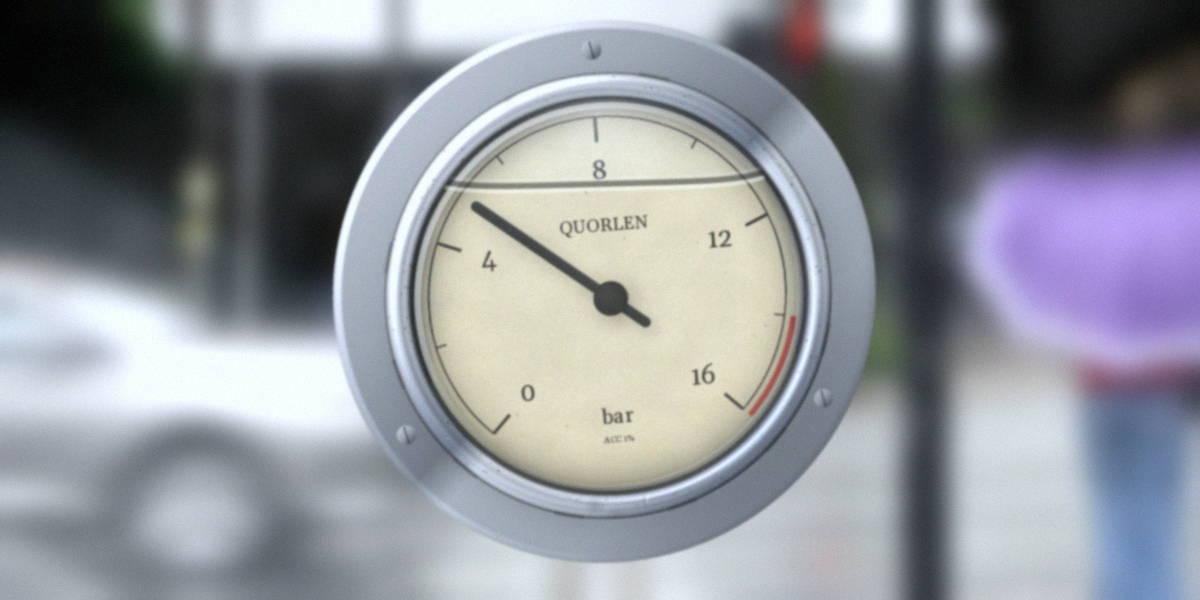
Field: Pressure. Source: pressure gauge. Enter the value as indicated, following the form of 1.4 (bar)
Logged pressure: 5 (bar)
